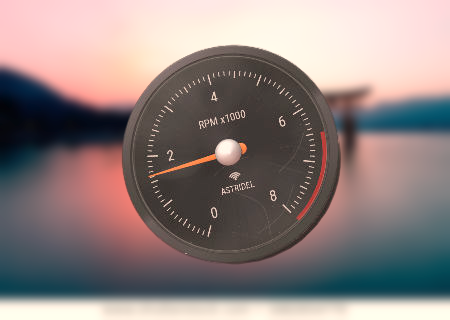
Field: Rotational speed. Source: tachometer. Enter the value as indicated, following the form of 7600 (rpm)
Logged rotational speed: 1600 (rpm)
